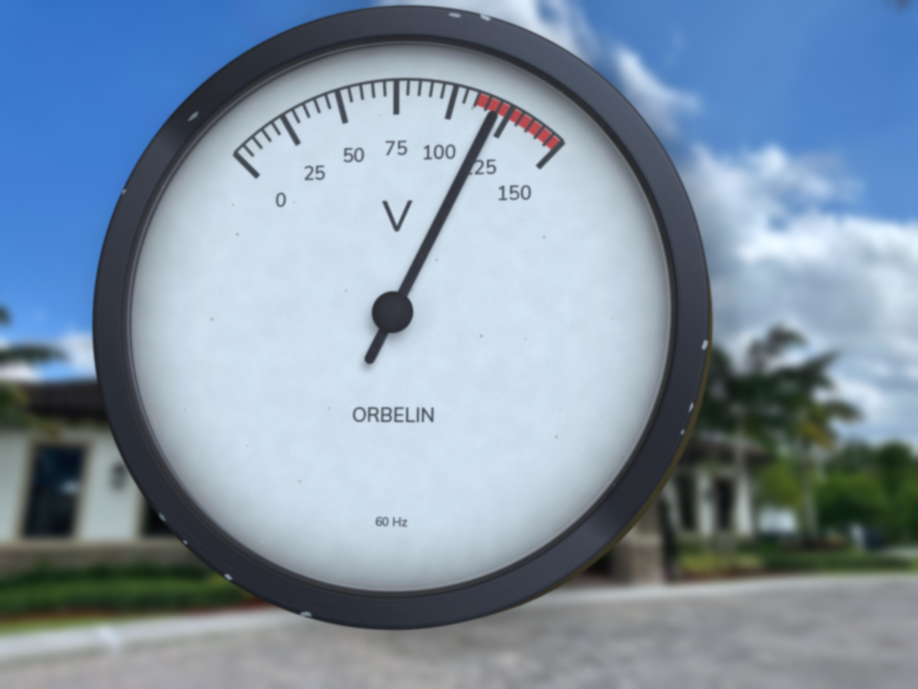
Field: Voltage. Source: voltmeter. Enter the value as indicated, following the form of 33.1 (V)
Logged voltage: 120 (V)
